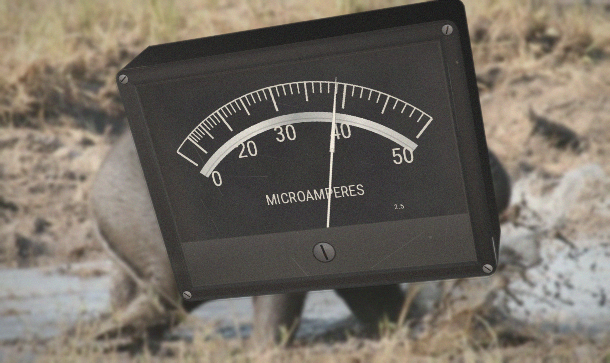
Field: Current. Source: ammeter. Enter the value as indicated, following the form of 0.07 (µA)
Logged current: 39 (µA)
